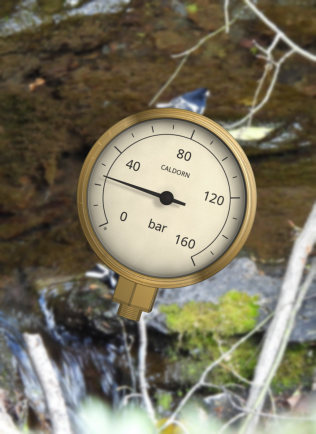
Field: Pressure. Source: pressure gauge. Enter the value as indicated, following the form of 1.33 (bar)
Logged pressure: 25 (bar)
